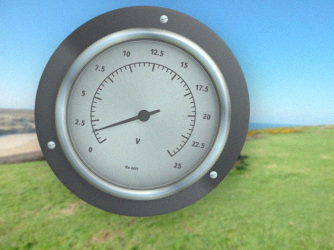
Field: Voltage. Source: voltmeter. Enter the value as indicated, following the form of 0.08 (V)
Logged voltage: 1.5 (V)
